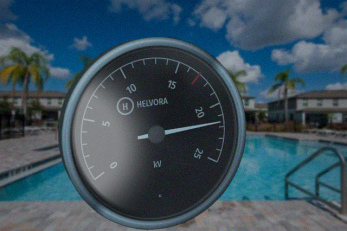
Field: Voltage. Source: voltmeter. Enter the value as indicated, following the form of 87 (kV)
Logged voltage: 21.5 (kV)
